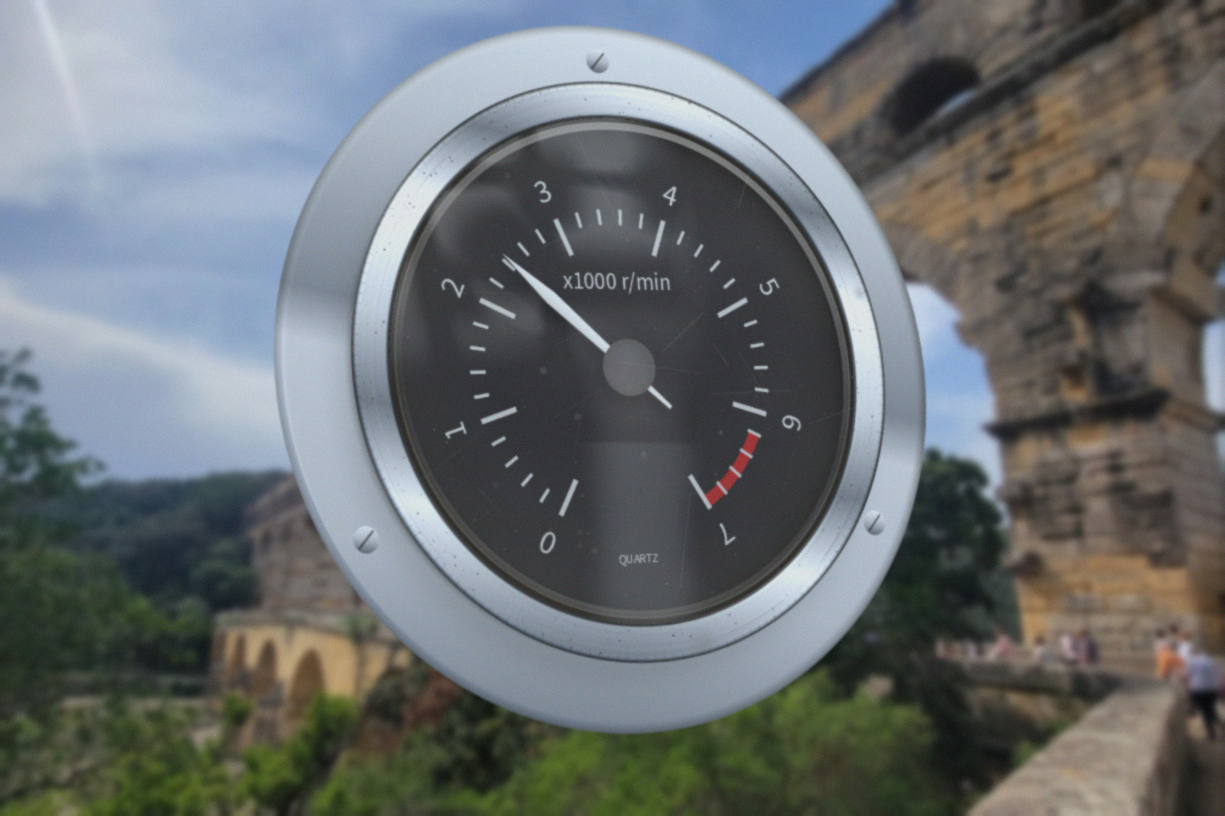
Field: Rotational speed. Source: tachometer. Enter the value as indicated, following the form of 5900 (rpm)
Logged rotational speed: 2400 (rpm)
